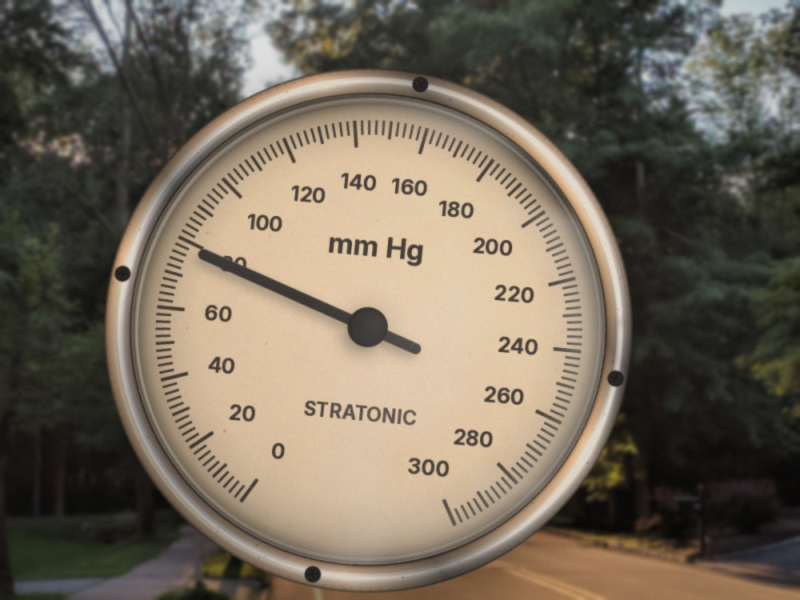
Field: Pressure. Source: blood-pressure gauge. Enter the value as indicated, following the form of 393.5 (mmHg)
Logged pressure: 78 (mmHg)
